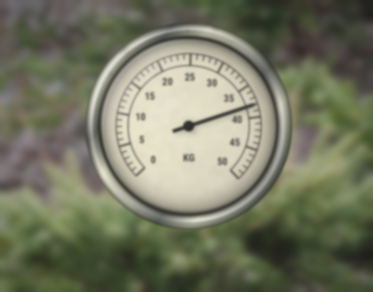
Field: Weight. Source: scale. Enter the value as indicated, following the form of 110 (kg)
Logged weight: 38 (kg)
